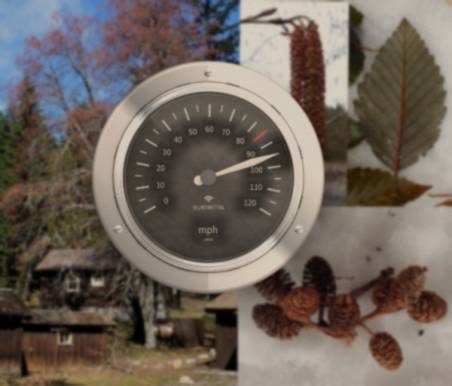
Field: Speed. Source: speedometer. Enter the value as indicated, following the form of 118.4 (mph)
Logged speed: 95 (mph)
